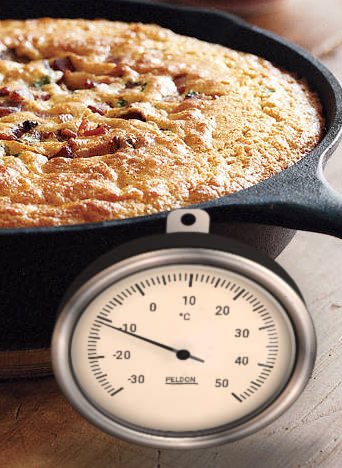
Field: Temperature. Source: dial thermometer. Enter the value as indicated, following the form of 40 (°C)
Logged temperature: -10 (°C)
